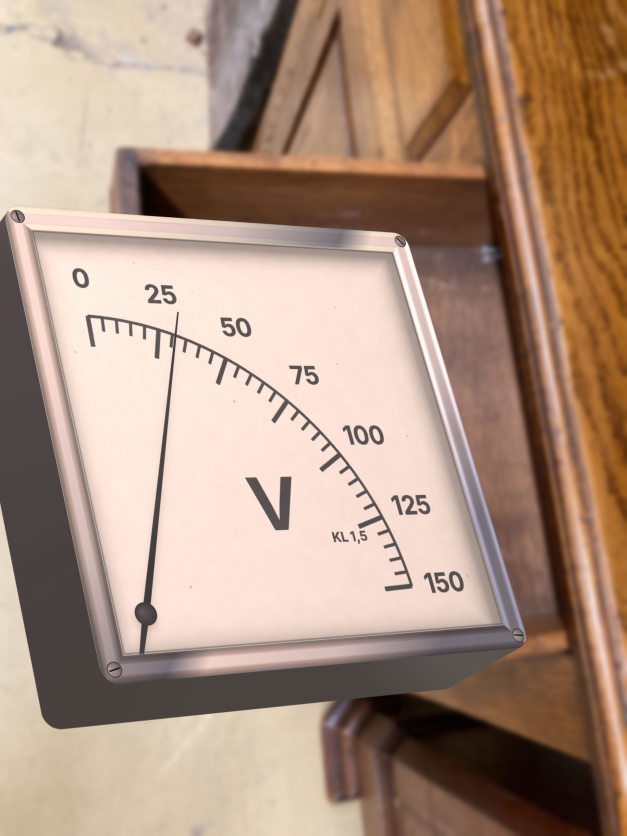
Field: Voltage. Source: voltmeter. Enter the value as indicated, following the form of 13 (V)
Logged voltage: 30 (V)
